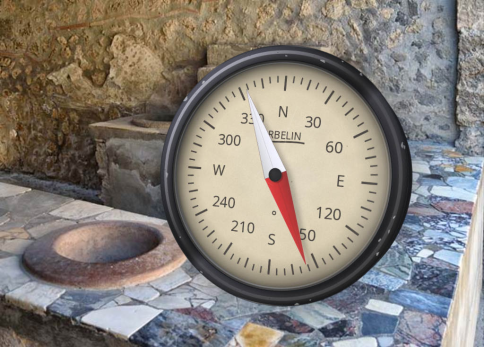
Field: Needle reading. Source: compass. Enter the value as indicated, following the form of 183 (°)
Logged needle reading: 155 (°)
